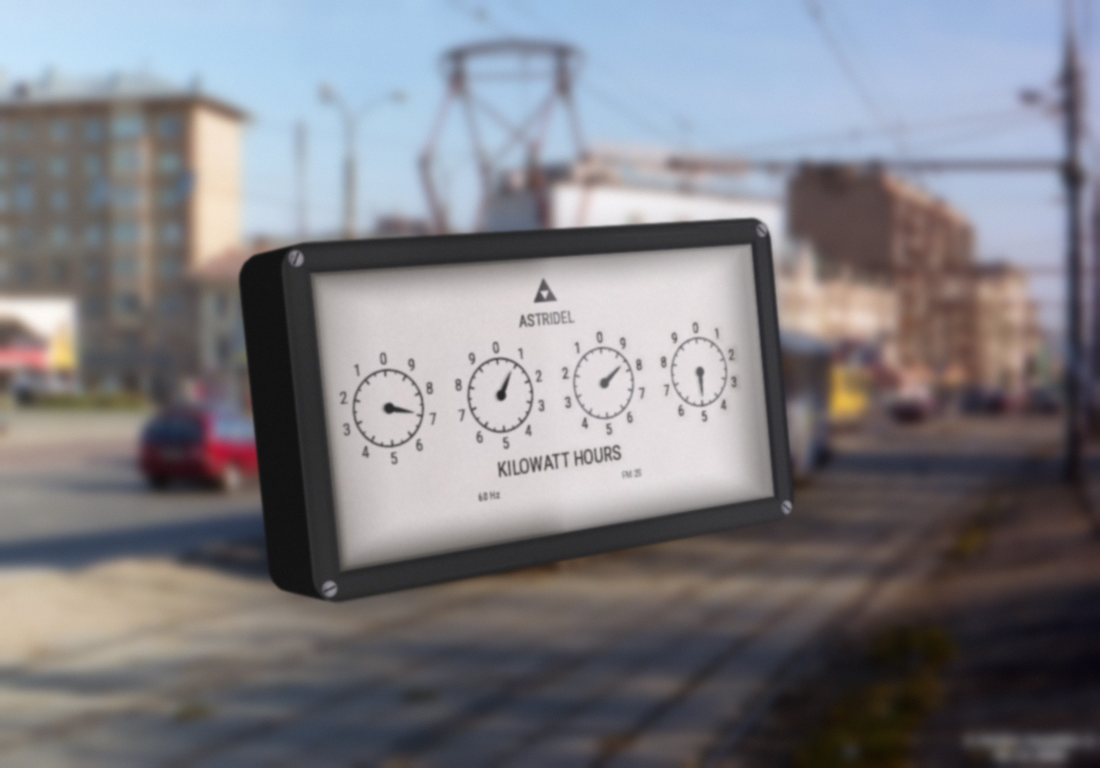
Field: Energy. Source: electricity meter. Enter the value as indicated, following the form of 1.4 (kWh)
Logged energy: 7085 (kWh)
